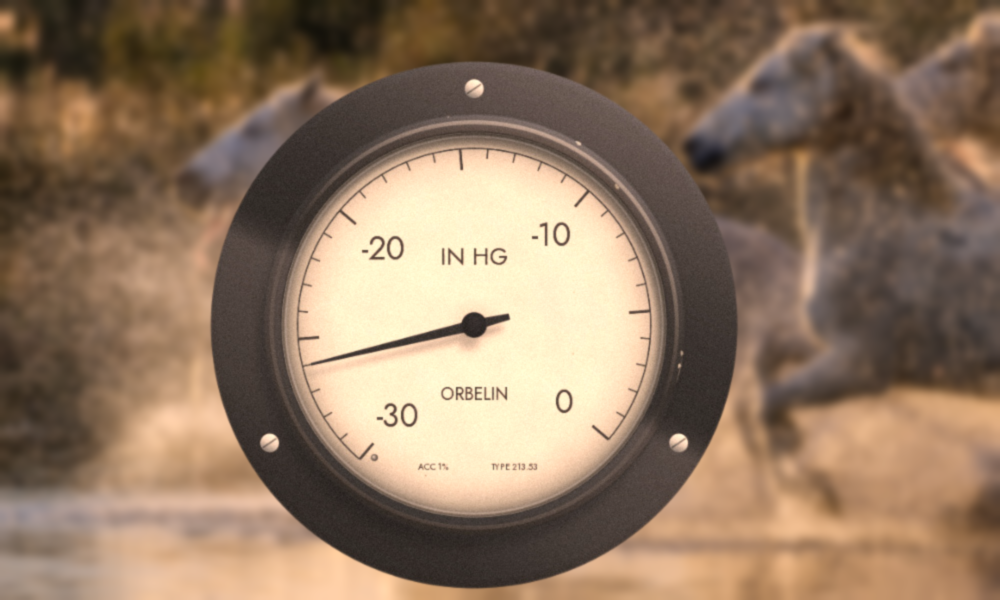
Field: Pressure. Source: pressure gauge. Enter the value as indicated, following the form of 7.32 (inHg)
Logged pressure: -26 (inHg)
